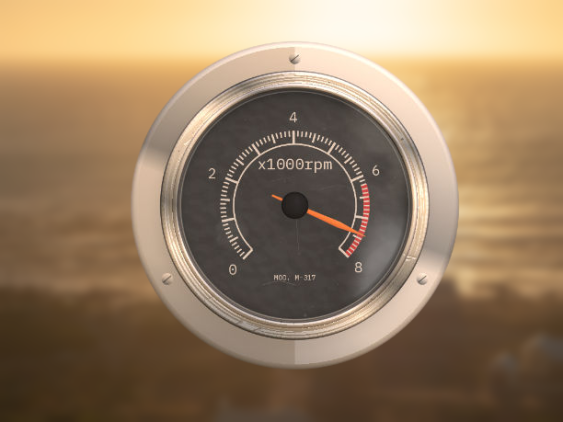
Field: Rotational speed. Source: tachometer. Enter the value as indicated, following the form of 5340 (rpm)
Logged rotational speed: 7400 (rpm)
